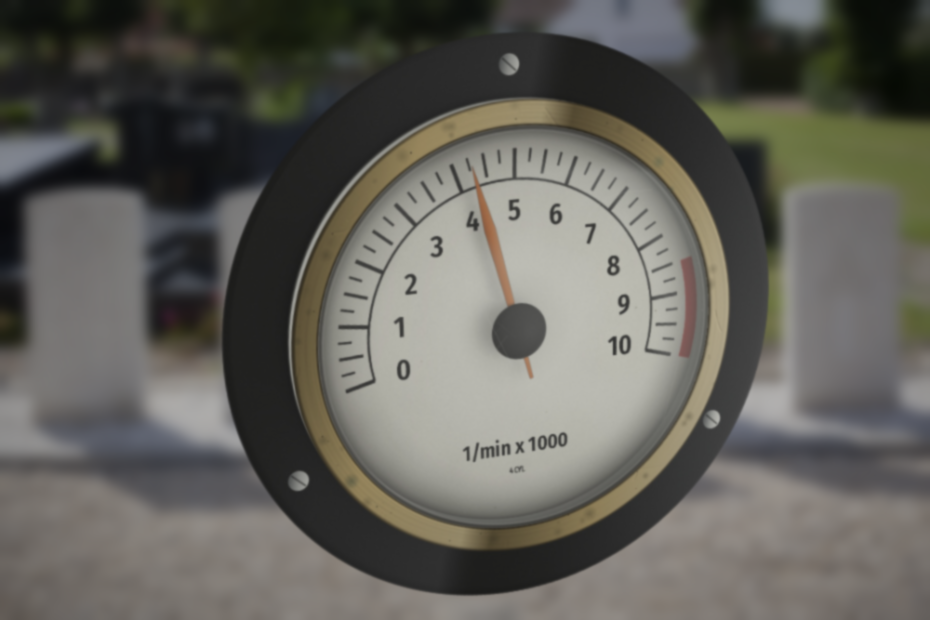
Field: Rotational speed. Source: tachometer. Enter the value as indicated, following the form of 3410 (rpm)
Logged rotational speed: 4250 (rpm)
